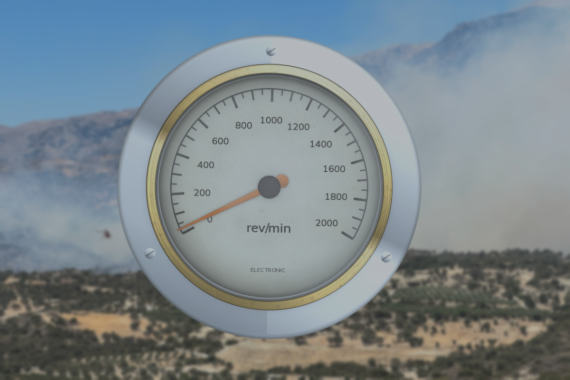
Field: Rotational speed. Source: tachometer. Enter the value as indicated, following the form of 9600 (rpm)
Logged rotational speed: 25 (rpm)
